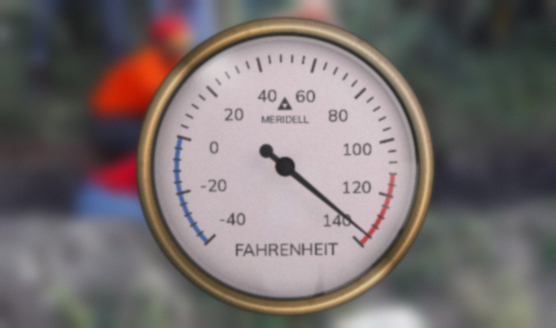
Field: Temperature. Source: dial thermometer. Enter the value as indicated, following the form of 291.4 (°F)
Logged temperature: 136 (°F)
